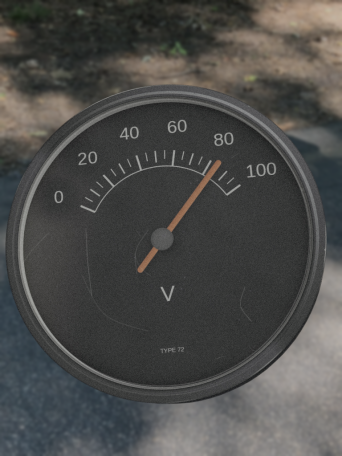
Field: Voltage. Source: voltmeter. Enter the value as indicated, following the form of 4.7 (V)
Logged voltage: 85 (V)
